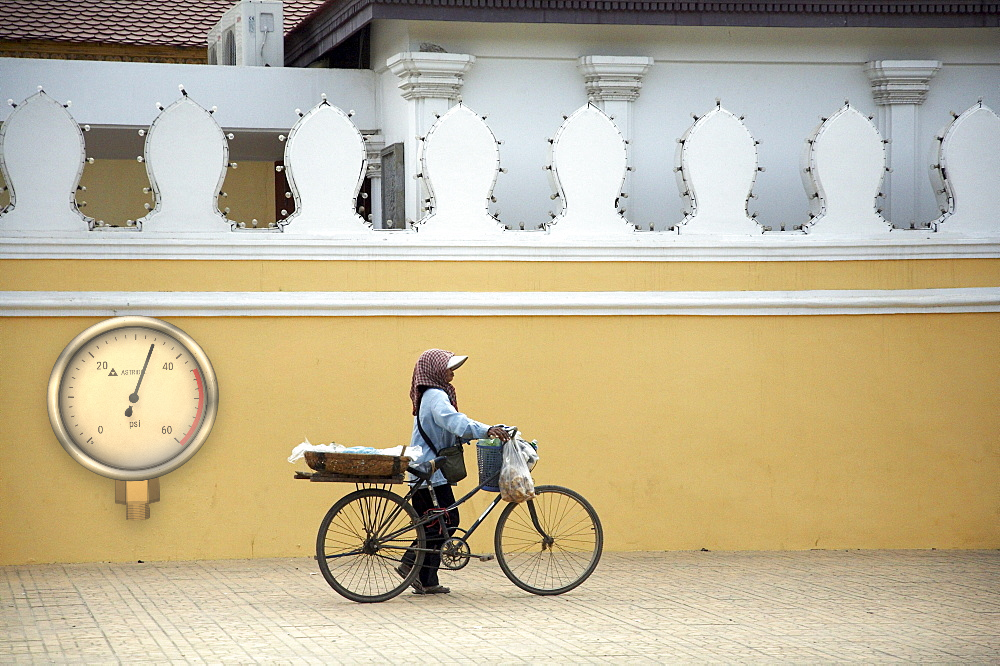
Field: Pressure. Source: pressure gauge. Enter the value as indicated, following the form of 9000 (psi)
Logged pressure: 34 (psi)
